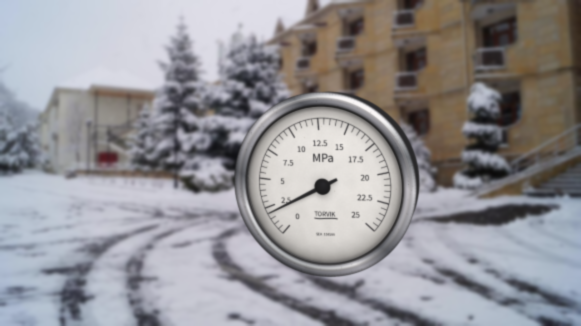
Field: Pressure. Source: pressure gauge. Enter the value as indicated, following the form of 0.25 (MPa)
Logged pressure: 2 (MPa)
